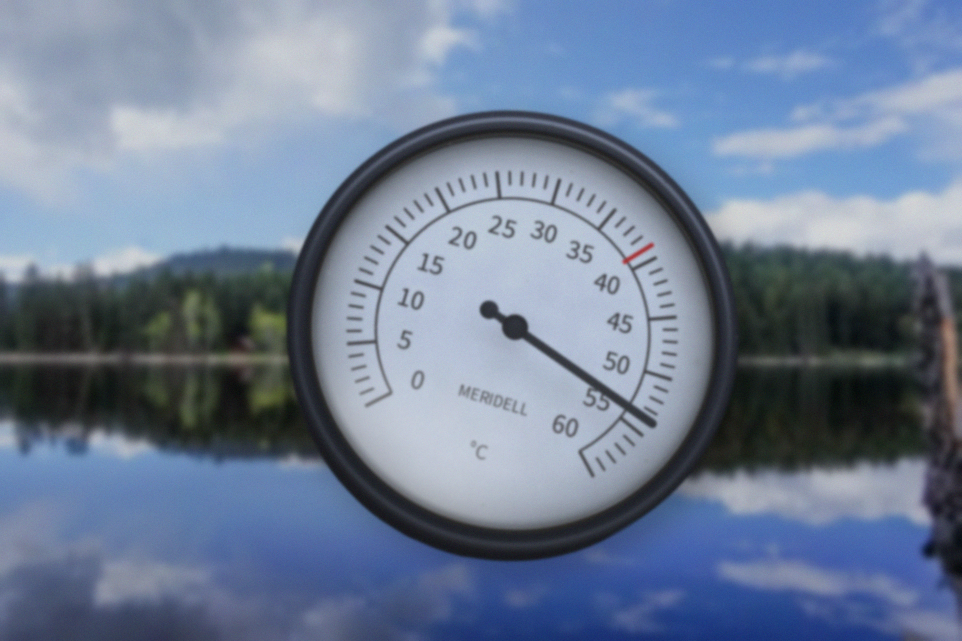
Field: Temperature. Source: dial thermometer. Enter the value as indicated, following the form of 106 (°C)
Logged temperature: 54 (°C)
